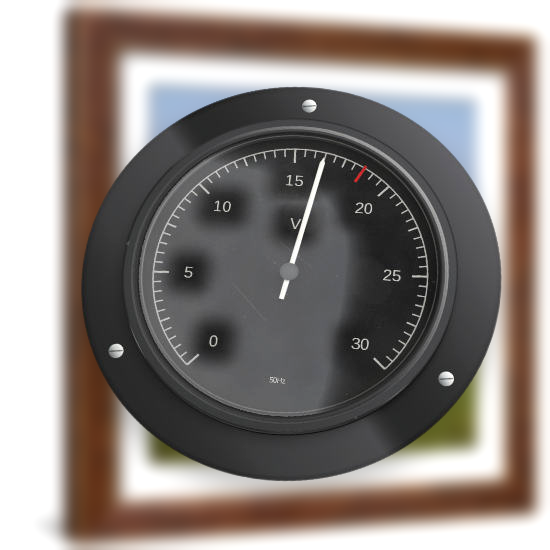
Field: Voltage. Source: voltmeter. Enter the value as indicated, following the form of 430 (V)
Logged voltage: 16.5 (V)
